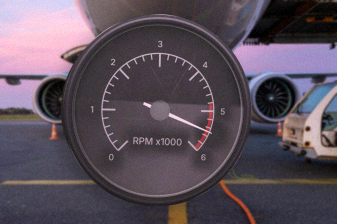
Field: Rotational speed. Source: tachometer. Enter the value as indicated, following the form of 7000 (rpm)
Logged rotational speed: 5500 (rpm)
